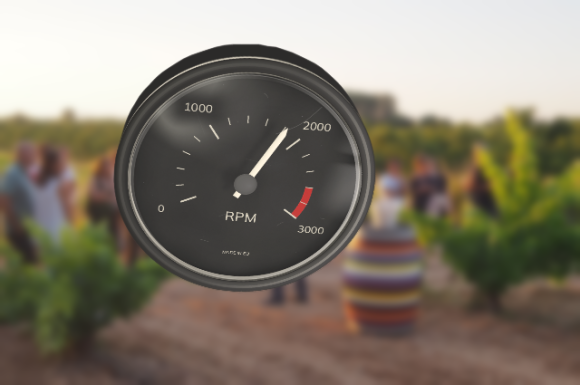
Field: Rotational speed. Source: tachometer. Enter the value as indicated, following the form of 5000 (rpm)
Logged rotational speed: 1800 (rpm)
